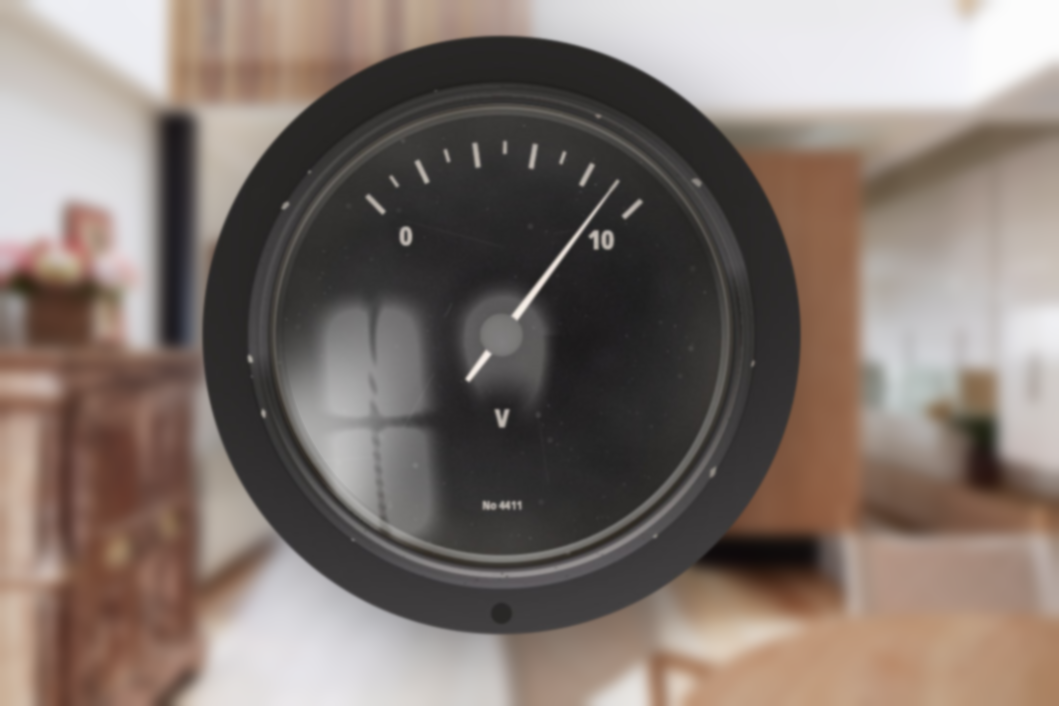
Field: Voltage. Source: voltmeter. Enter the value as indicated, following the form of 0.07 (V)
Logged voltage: 9 (V)
